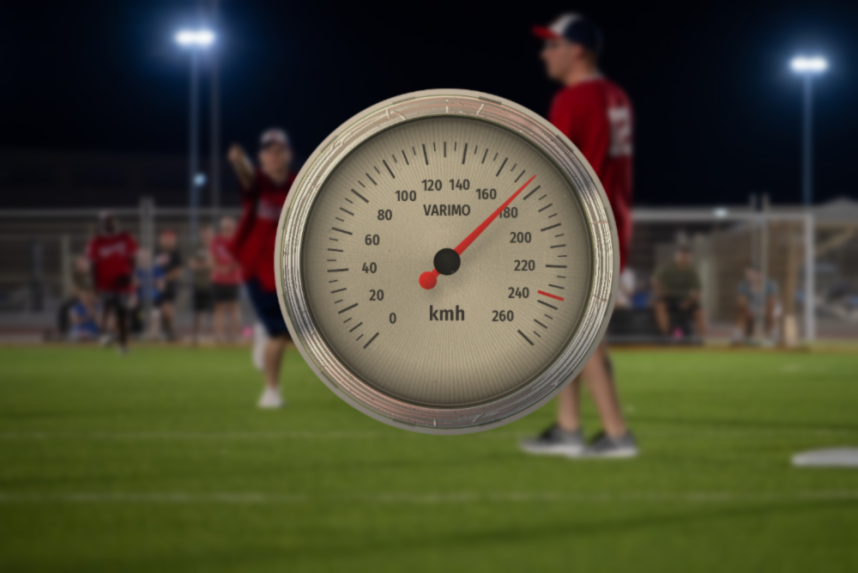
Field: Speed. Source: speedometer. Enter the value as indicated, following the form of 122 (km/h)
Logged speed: 175 (km/h)
